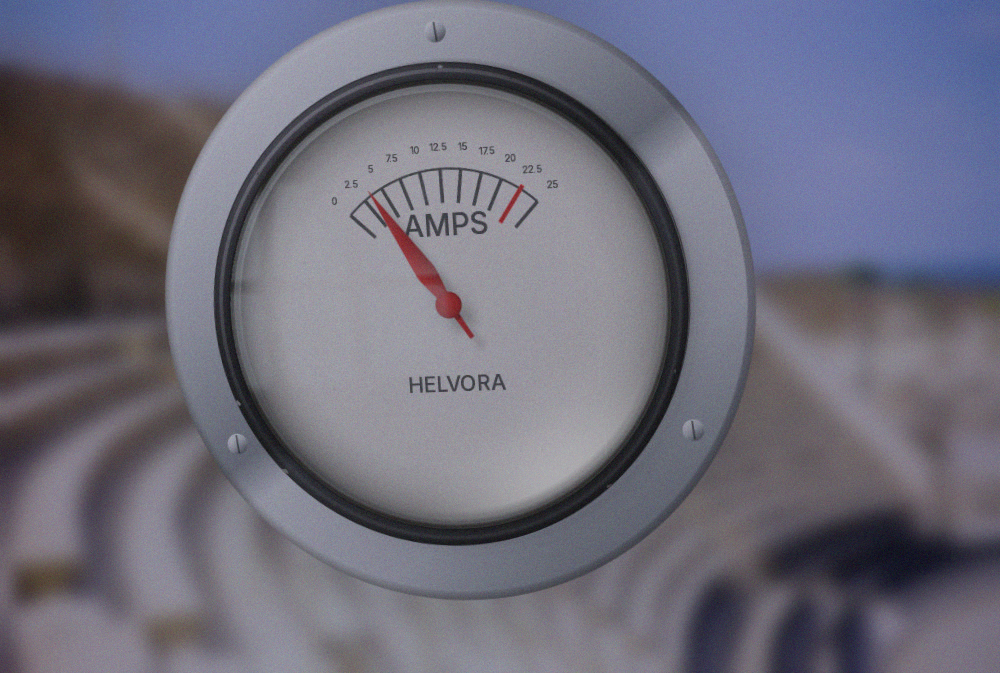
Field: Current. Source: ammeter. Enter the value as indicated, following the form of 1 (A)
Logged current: 3.75 (A)
